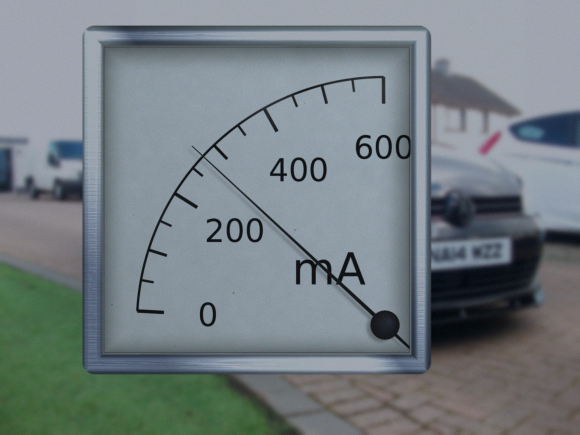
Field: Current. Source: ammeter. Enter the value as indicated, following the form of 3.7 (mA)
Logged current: 275 (mA)
